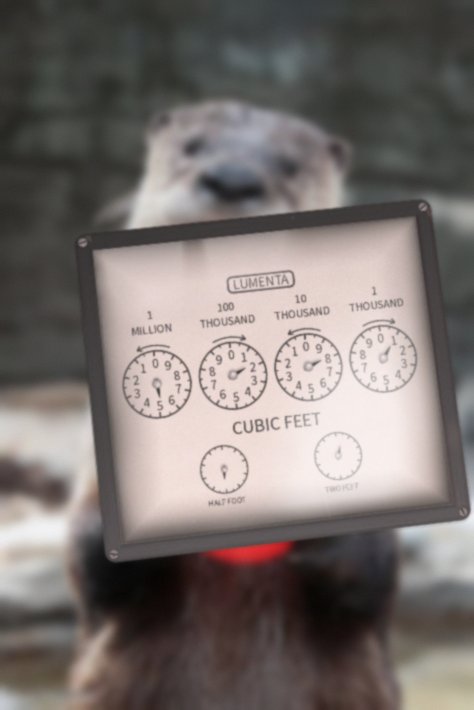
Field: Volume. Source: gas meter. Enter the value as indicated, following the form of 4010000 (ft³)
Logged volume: 518100 (ft³)
